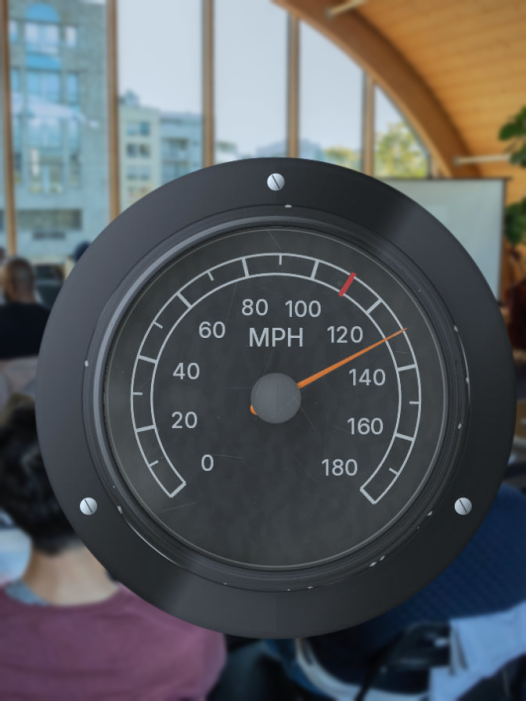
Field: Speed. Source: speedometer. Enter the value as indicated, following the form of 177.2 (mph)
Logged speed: 130 (mph)
